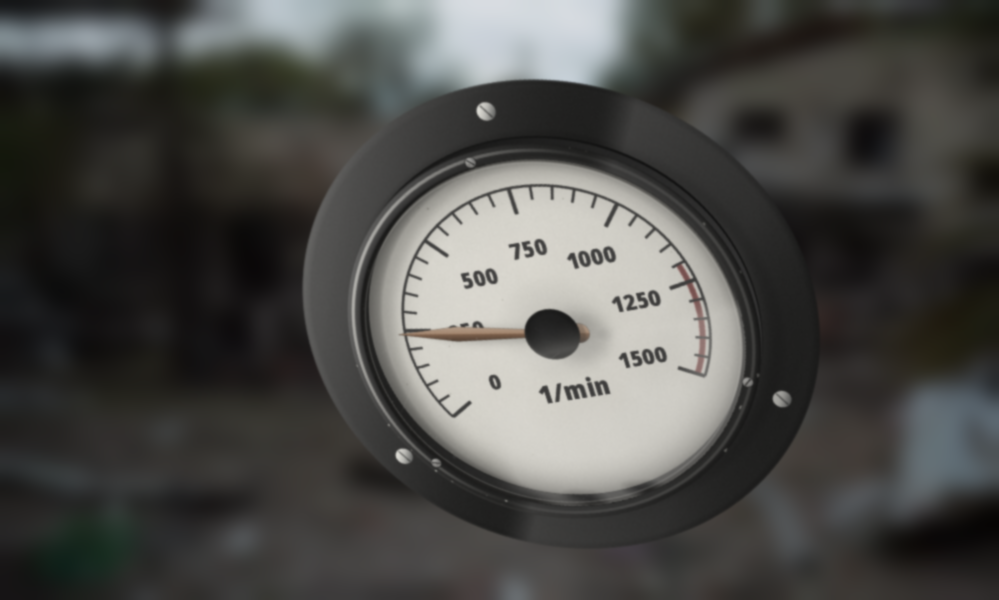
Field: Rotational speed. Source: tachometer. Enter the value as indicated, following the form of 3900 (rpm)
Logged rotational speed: 250 (rpm)
